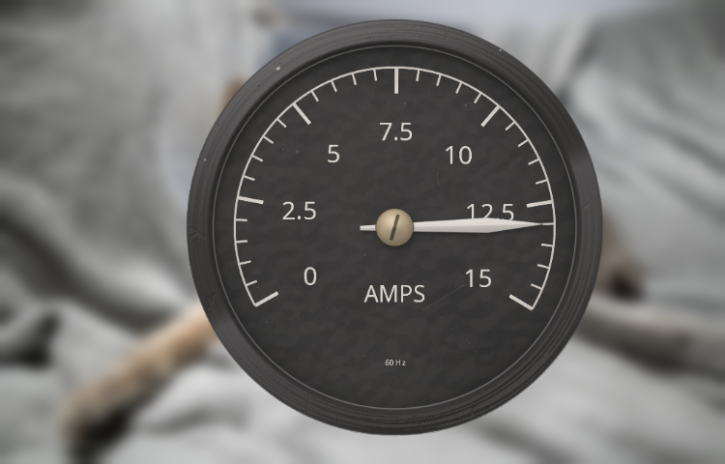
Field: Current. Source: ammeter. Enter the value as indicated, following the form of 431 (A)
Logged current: 13 (A)
